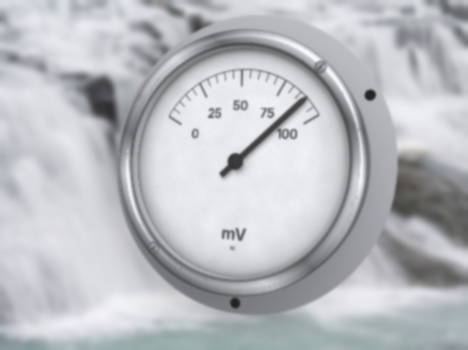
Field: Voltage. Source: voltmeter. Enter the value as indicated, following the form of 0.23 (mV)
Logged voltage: 90 (mV)
